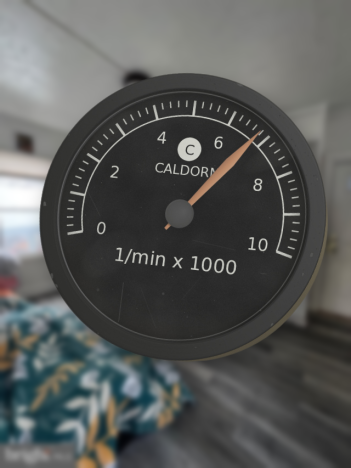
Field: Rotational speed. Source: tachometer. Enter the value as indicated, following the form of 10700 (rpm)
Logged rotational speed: 6800 (rpm)
